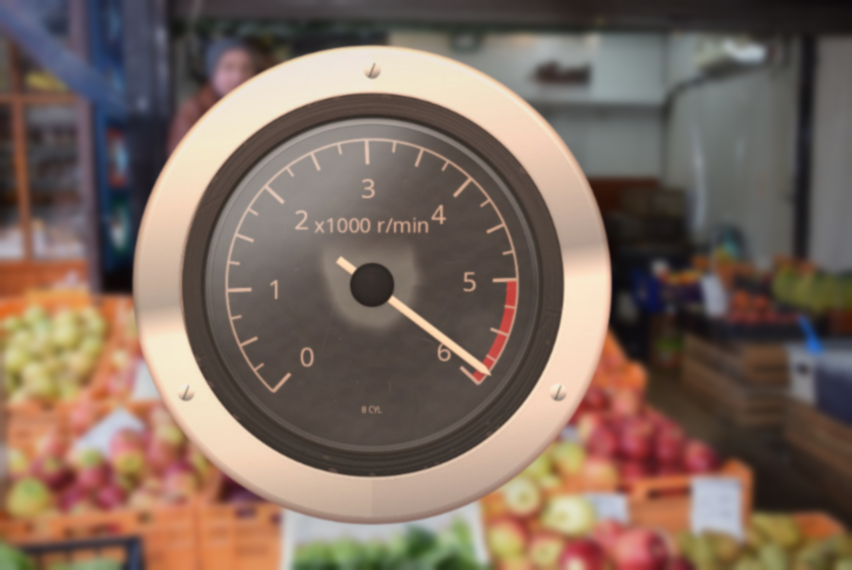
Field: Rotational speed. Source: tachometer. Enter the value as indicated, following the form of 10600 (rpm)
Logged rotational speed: 5875 (rpm)
